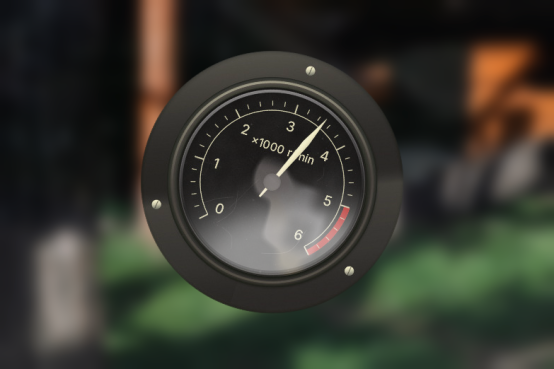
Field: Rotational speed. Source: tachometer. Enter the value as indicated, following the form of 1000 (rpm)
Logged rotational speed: 3500 (rpm)
